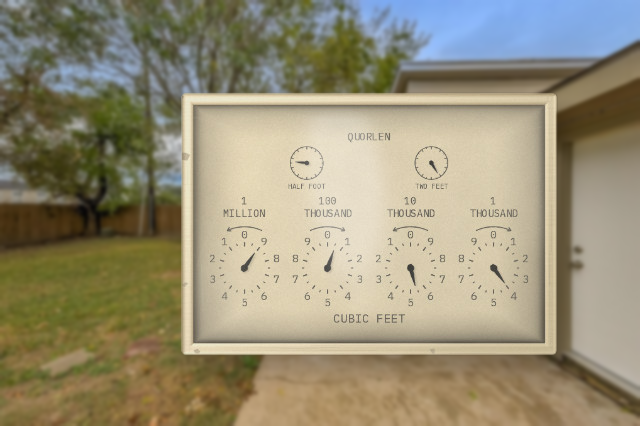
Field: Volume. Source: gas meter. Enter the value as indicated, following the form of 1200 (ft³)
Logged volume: 905400 (ft³)
